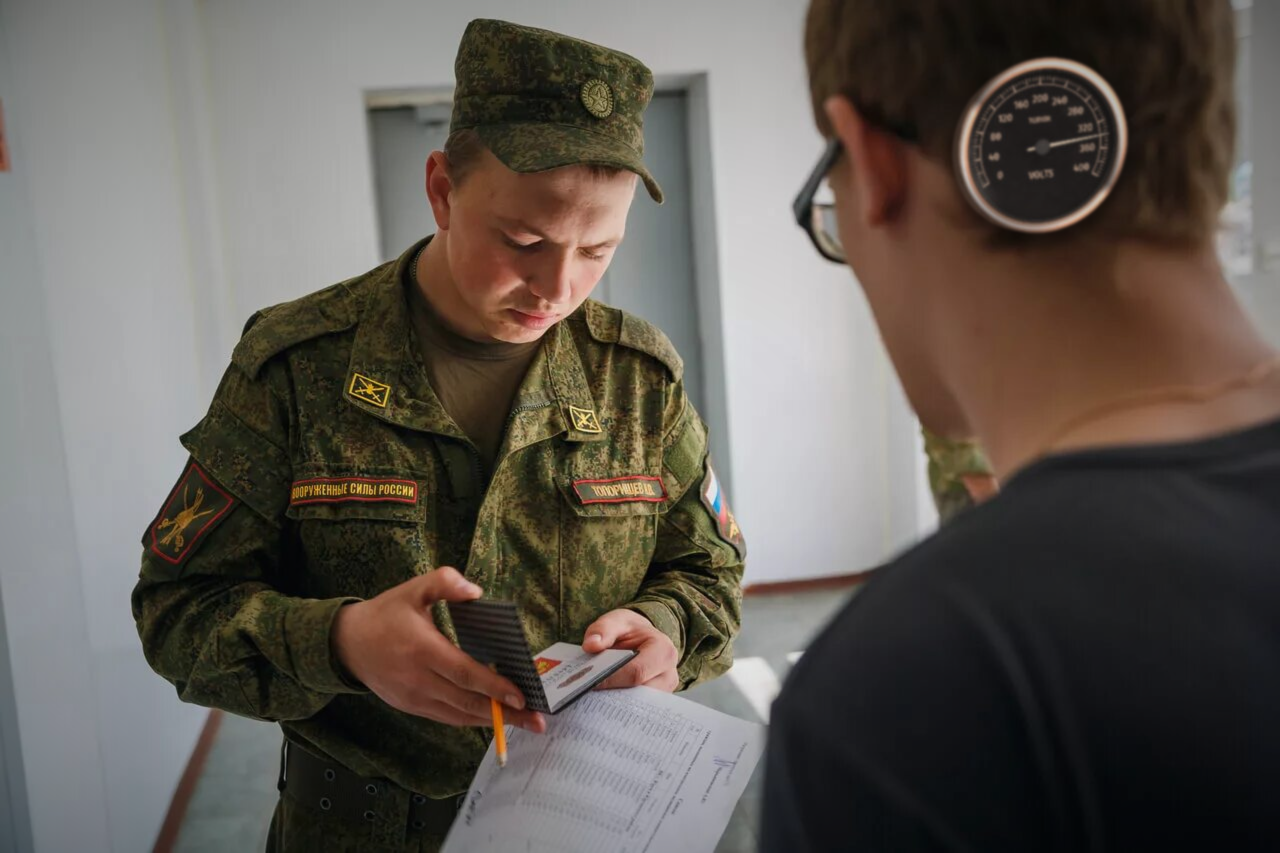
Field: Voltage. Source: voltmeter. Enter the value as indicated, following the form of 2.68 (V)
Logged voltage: 340 (V)
